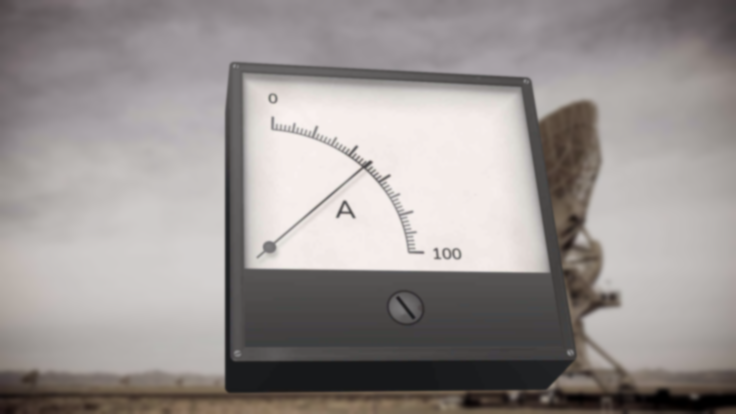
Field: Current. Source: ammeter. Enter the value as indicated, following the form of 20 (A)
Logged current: 50 (A)
